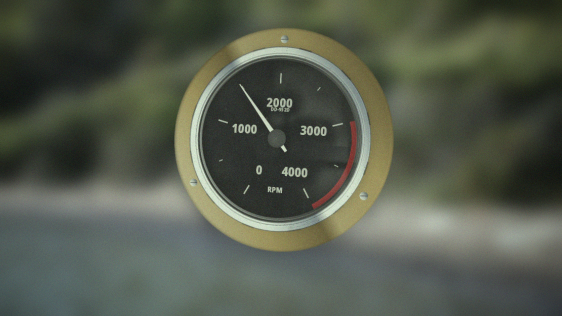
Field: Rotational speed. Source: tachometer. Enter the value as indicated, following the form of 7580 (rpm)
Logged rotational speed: 1500 (rpm)
